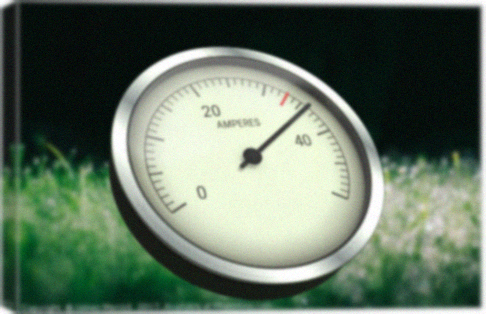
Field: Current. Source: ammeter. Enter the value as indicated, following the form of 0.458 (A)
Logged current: 36 (A)
